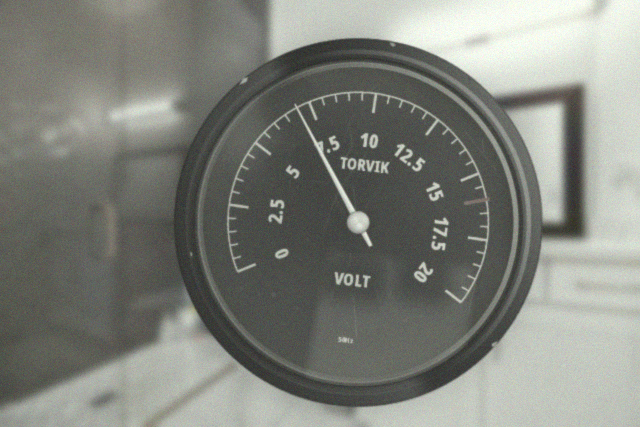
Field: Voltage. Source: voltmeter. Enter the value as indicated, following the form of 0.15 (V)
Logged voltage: 7 (V)
